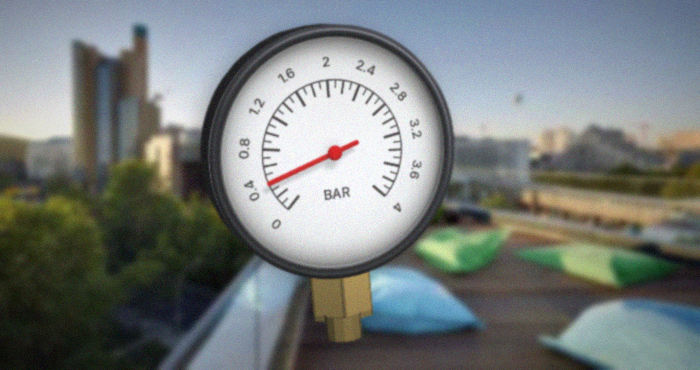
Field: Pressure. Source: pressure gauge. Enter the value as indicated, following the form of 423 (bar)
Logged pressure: 0.4 (bar)
